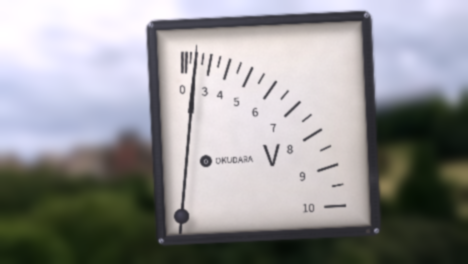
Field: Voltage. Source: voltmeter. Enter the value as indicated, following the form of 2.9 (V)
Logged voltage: 2 (V)
